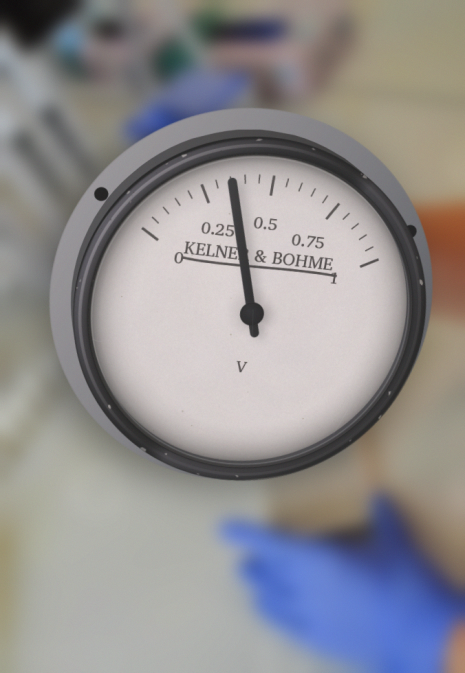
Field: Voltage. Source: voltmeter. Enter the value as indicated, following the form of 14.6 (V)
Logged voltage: 0.35 (V)
